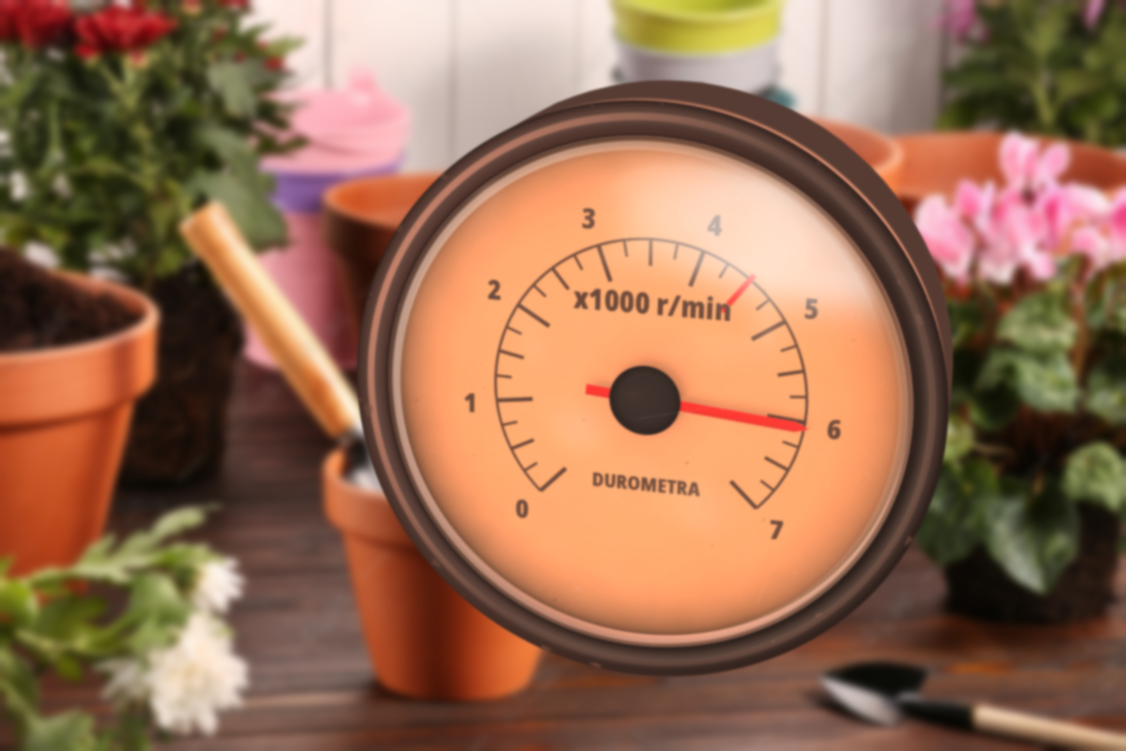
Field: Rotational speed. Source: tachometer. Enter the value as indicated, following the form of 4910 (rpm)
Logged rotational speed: 6000 (rpm)
